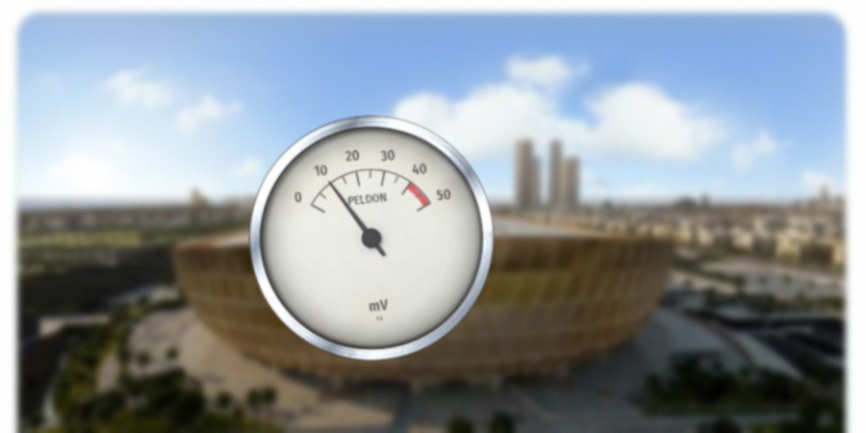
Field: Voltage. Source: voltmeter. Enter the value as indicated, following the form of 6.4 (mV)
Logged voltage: 10 (mV)
